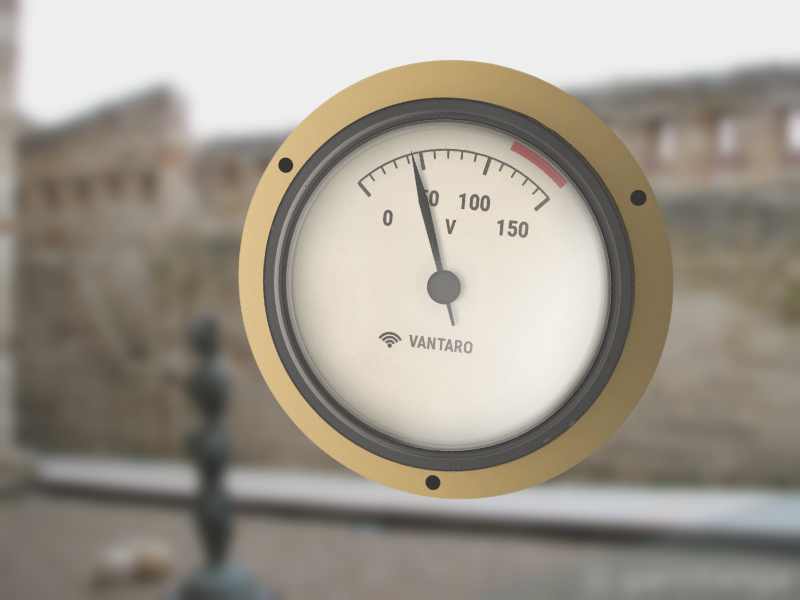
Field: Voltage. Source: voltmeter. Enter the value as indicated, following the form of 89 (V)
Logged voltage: 45 (V)
